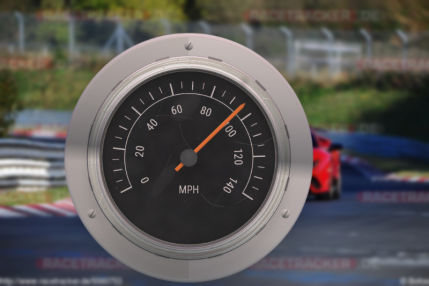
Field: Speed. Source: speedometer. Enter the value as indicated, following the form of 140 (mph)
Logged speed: 95 (mph)
